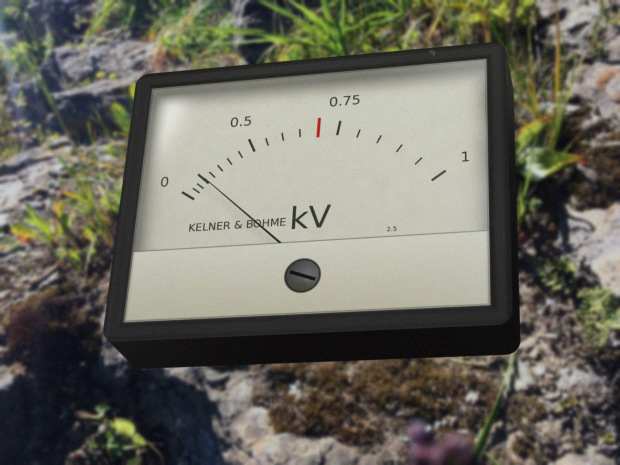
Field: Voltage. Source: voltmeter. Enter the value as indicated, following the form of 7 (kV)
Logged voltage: 0.25 (kV)
